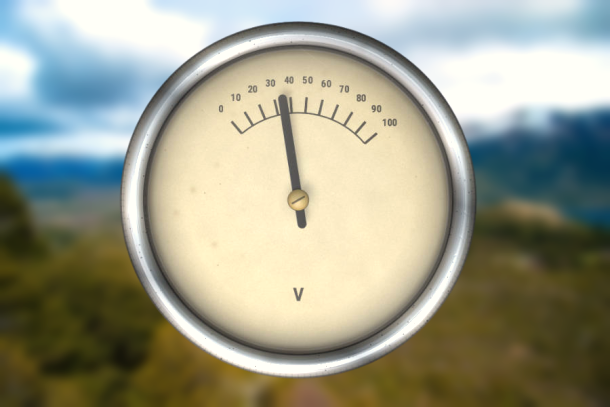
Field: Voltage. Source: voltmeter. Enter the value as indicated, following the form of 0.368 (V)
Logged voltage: 35 (V)
